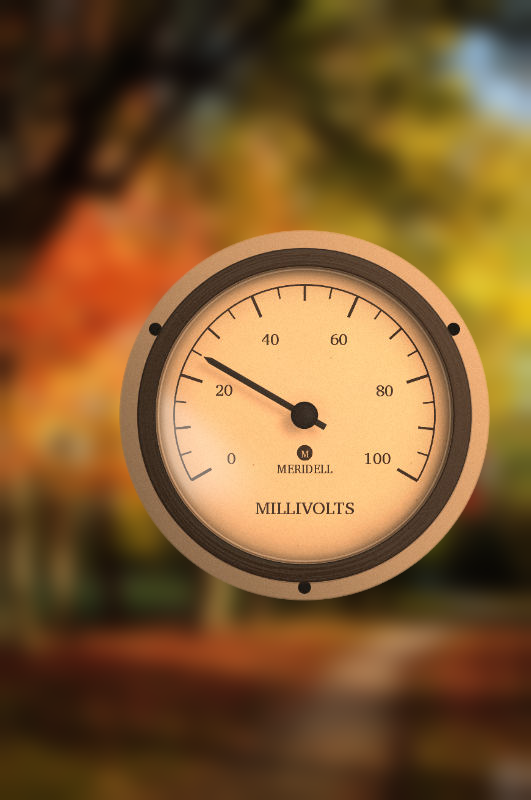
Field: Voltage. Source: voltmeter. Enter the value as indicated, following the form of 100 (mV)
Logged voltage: 25 (mV)
